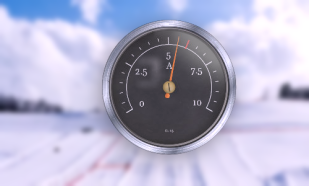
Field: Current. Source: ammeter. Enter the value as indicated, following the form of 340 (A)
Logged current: 5.5 (A)
